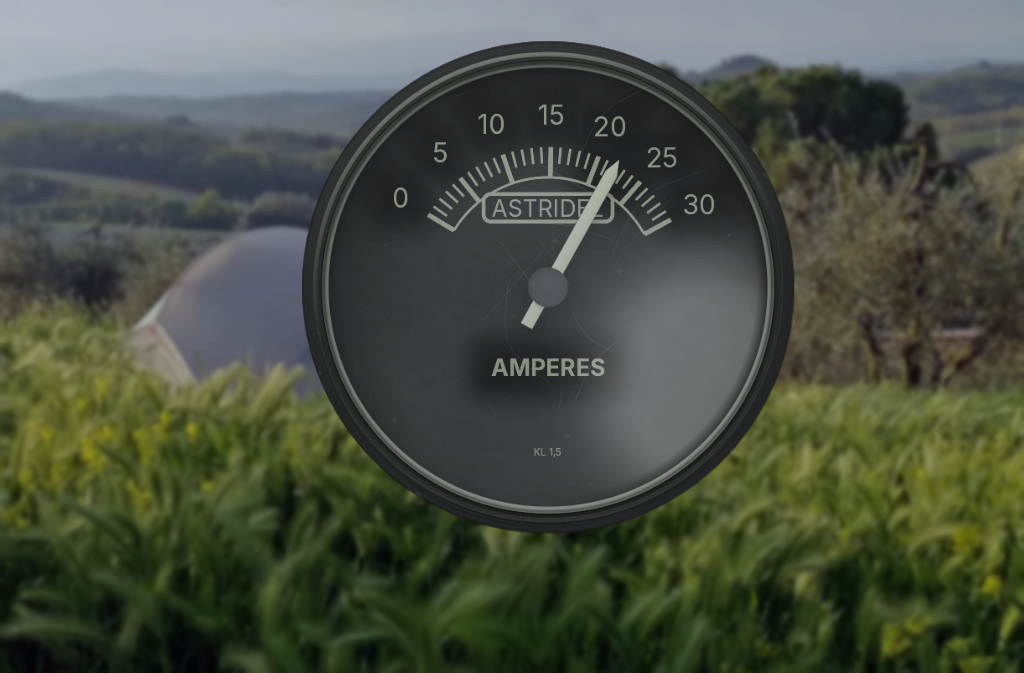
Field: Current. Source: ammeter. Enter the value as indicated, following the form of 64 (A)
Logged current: 22 (A)
